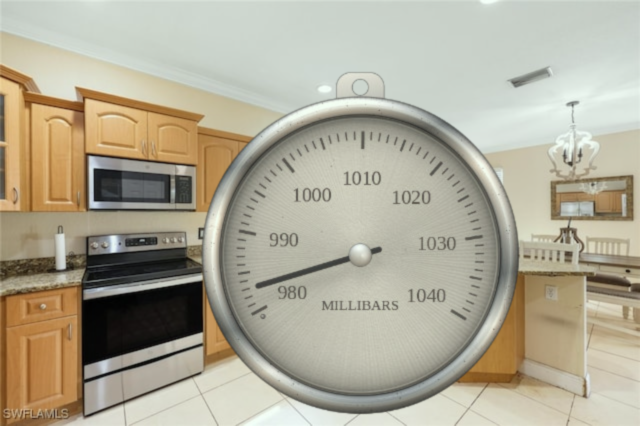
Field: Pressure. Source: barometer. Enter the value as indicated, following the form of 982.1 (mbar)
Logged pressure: 983 (mbar)
